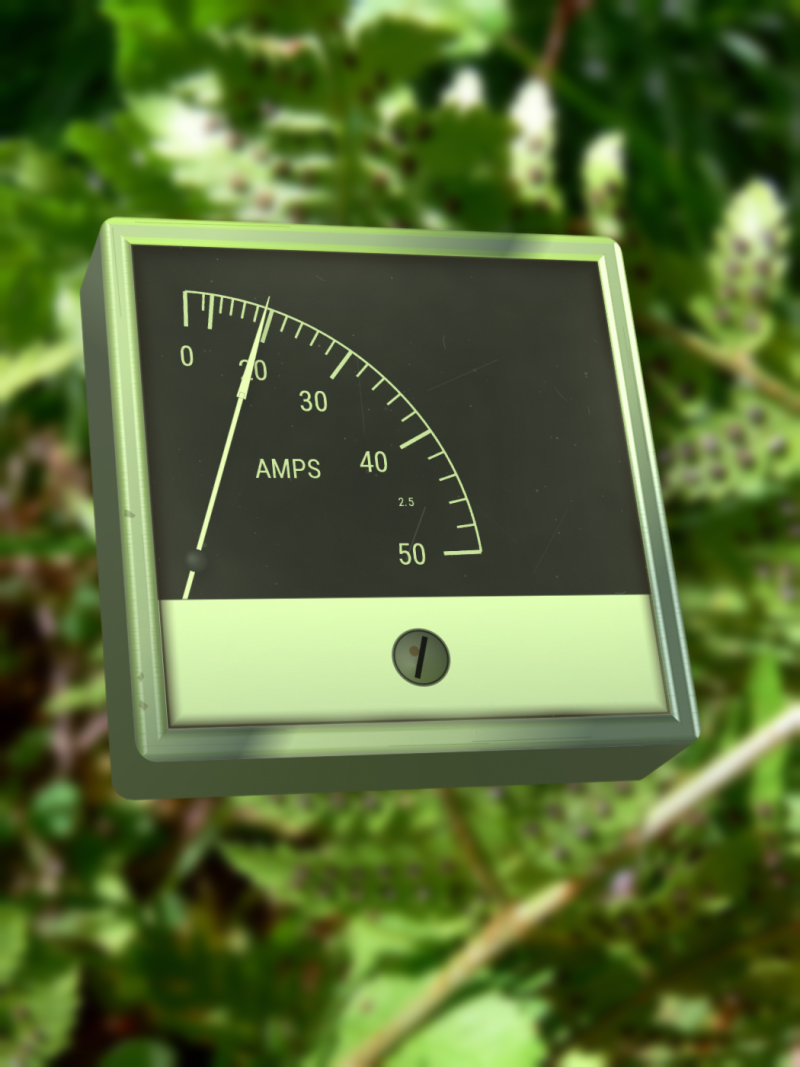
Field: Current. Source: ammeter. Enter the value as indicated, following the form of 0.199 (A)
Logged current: 19 (A)
